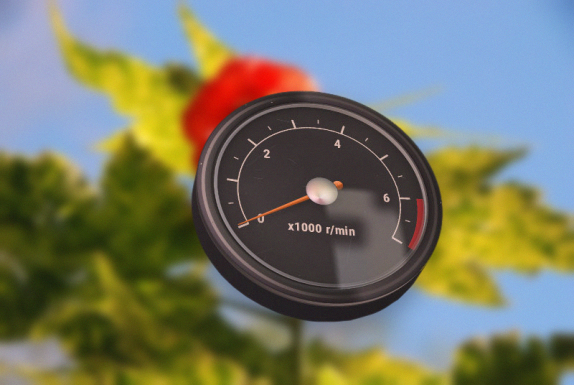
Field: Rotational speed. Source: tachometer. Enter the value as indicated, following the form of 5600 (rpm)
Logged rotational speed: 0 (rpm)
